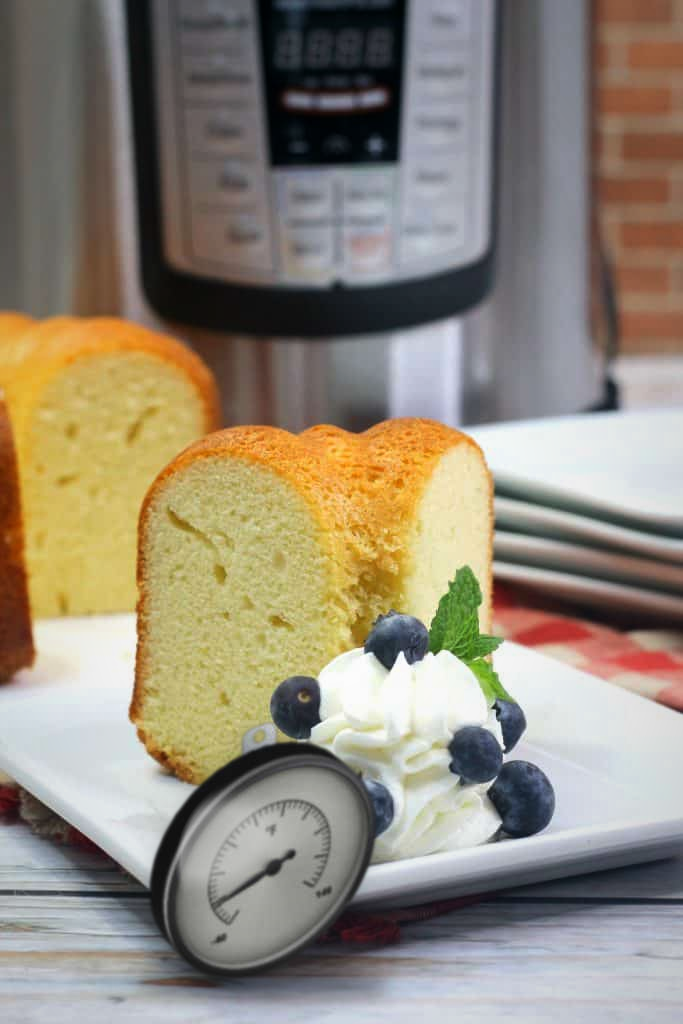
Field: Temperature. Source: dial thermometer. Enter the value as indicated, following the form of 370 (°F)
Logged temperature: -20 (°F)
